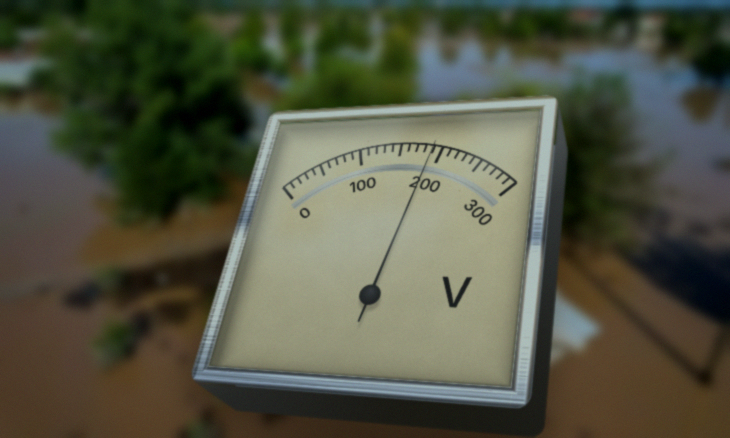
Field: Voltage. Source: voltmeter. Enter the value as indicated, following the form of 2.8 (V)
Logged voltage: 190 (V)
